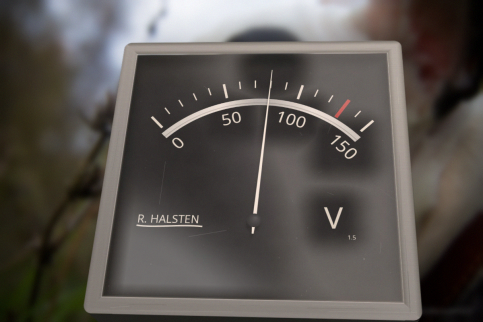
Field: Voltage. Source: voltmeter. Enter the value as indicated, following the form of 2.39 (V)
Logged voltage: 80 (V)
